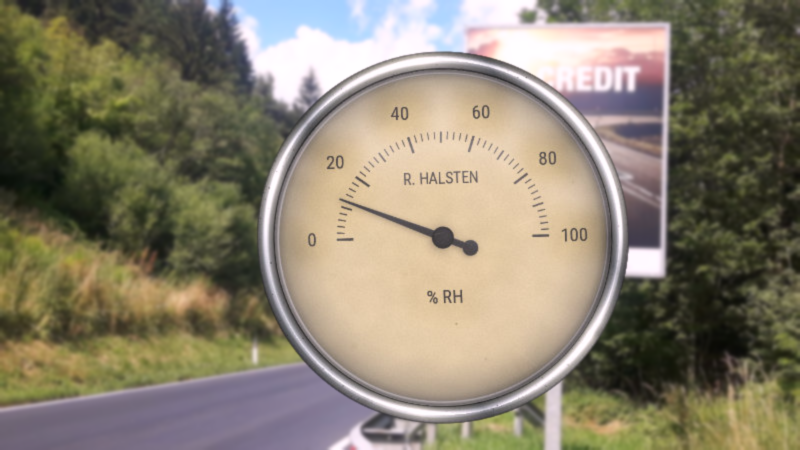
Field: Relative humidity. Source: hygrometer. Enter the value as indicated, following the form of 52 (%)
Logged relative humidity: 12 (%)
